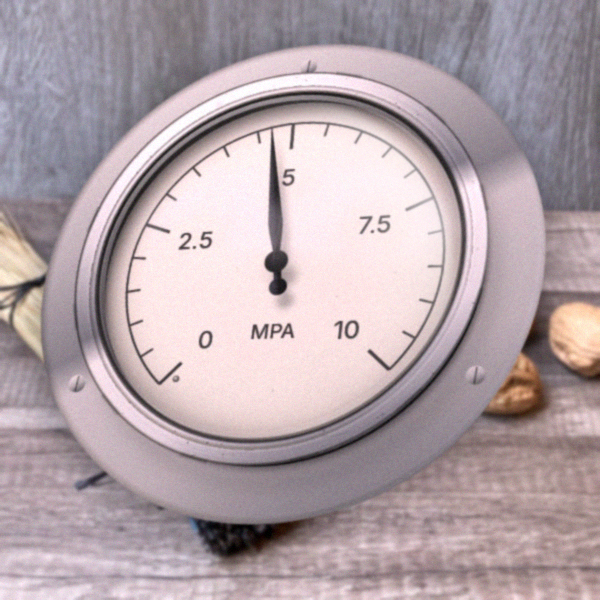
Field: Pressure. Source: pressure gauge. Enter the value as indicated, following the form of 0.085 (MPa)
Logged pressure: 4.75 (MPa)
